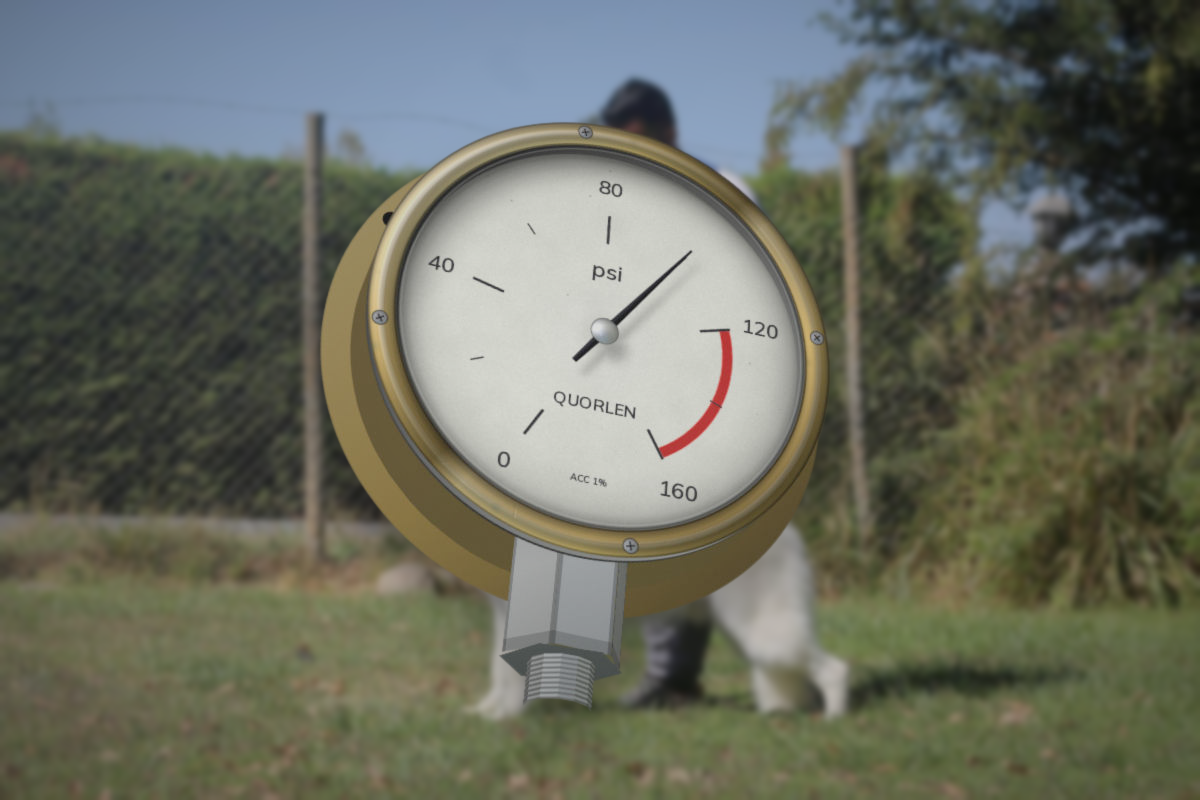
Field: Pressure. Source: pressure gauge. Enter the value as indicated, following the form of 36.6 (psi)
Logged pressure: 100 (psi)
